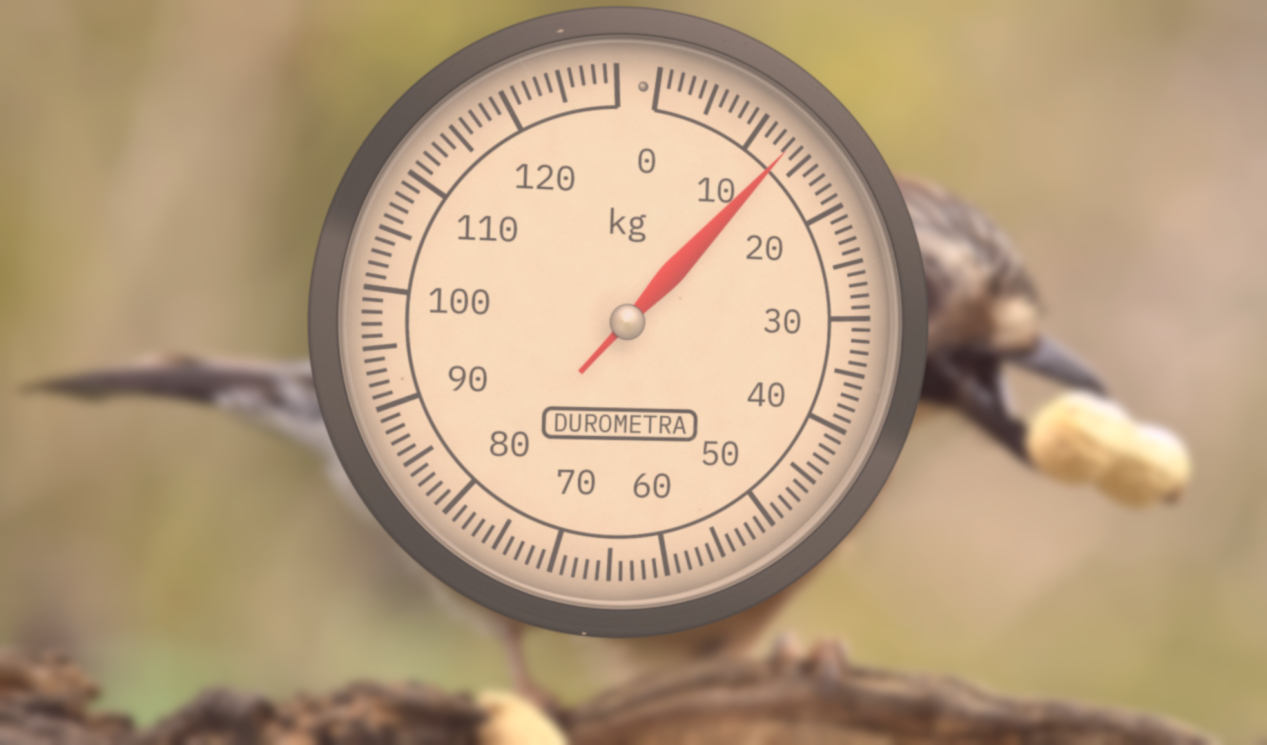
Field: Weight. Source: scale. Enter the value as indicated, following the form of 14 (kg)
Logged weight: 13 (kg)
